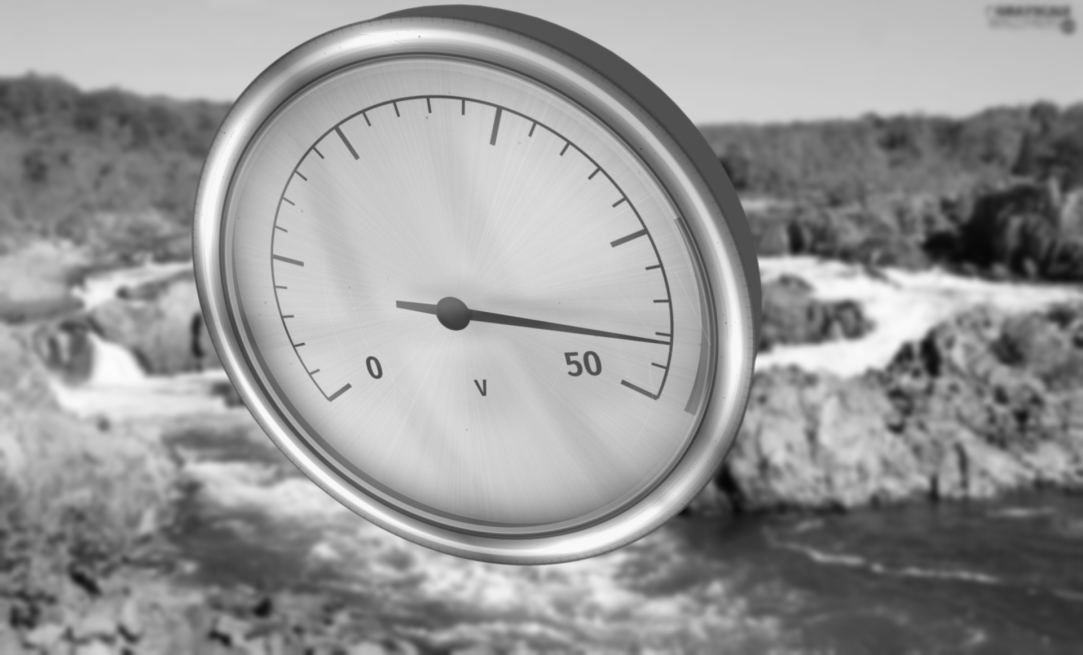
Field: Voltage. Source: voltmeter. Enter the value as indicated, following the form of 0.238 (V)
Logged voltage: 46 (V)
